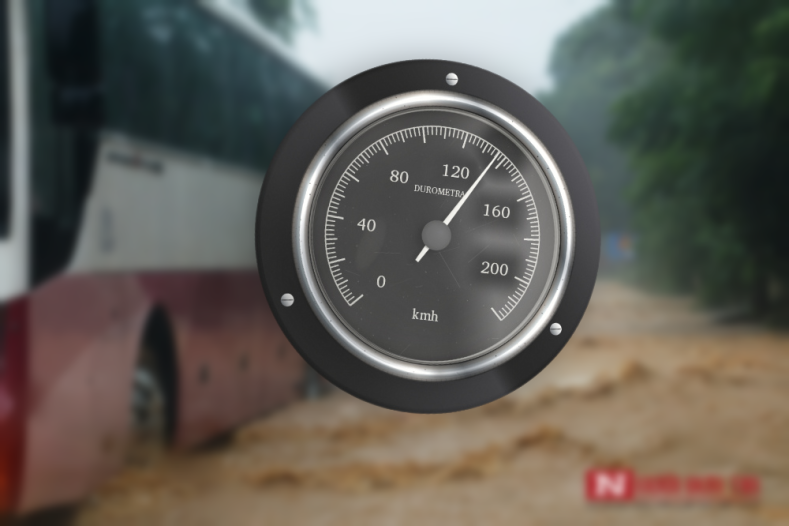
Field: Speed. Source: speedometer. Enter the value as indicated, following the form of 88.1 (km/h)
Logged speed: 136 (km/h)
